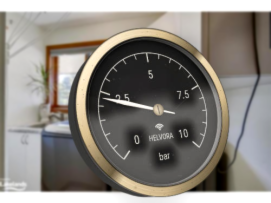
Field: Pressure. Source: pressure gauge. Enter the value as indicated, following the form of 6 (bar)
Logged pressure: 2.25 (bar)
